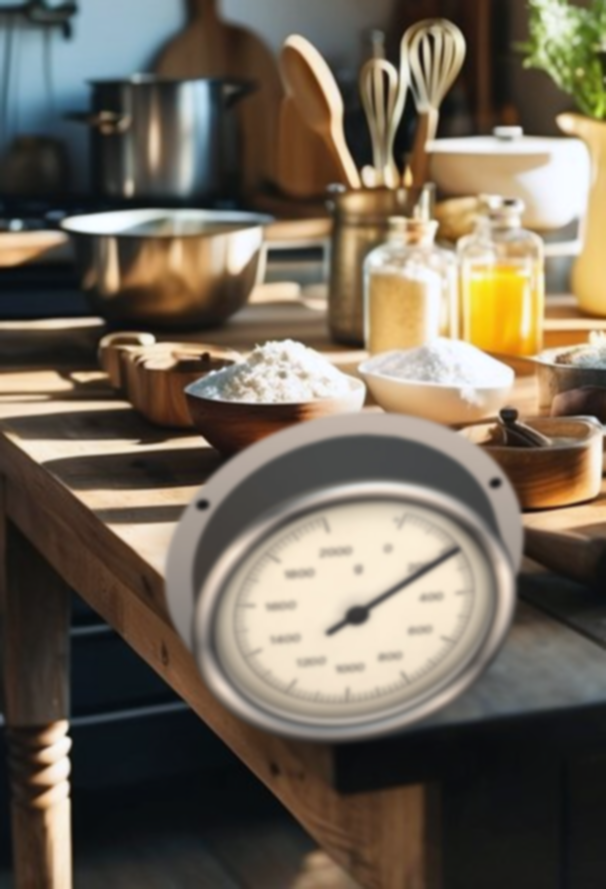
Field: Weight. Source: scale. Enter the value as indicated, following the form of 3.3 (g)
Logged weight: 200 (g)
